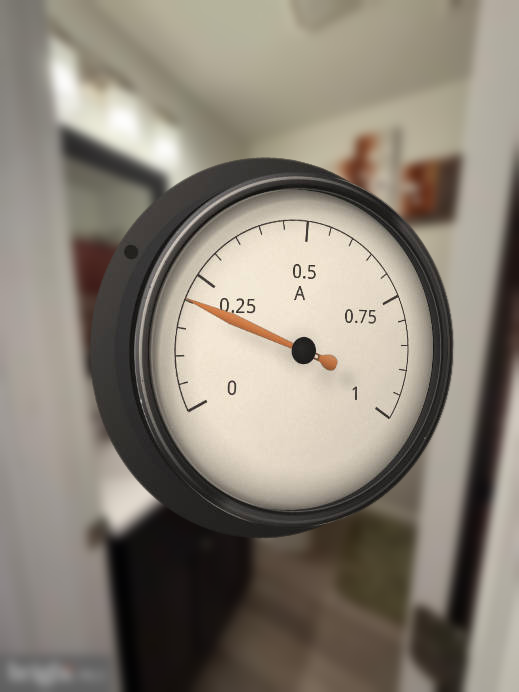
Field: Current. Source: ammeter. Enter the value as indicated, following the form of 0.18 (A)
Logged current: 0.2 (A)
